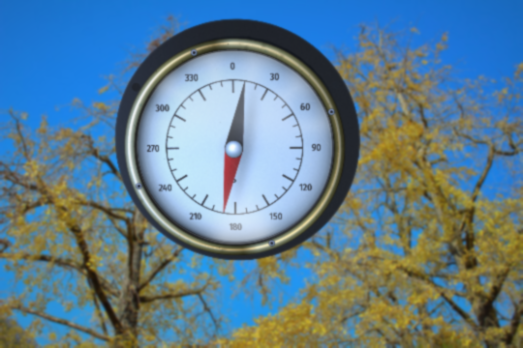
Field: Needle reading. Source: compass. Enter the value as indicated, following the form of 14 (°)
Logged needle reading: 190 (°)
